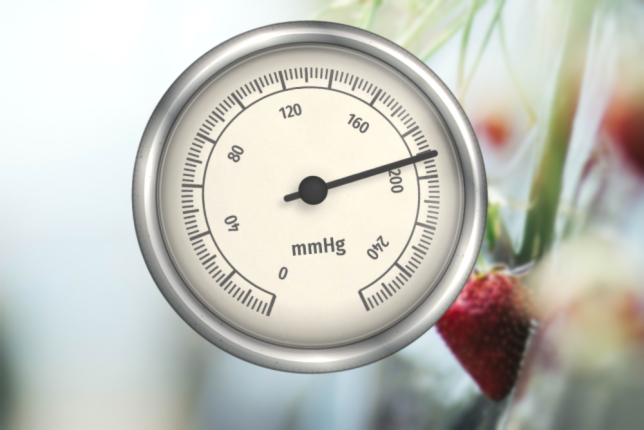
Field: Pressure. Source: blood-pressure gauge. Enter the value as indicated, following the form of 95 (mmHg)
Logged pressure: 192 (mmHg)
